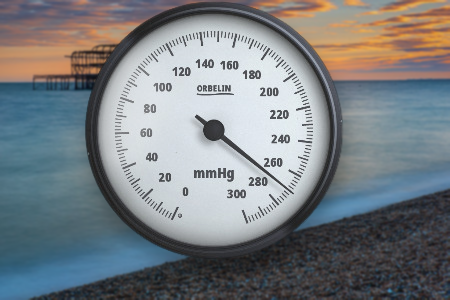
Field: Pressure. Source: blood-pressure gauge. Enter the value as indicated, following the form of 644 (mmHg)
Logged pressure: 270 (mmHg)
